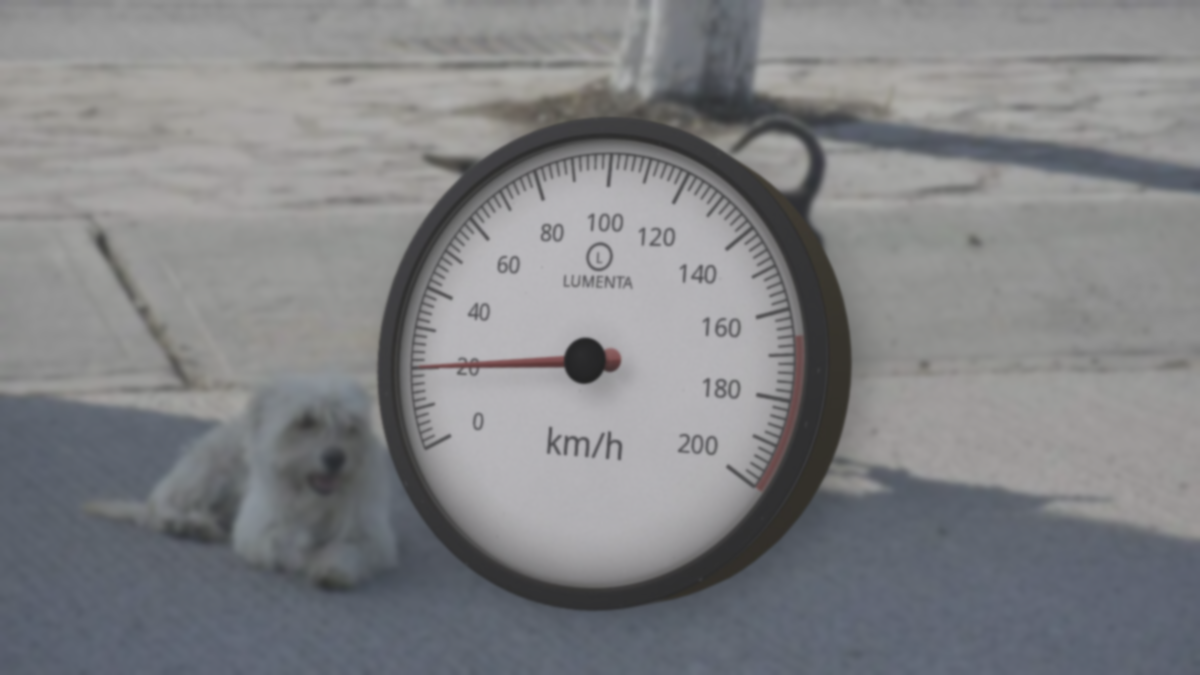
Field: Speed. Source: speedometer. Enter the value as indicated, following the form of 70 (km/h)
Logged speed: 20 (km/h)
